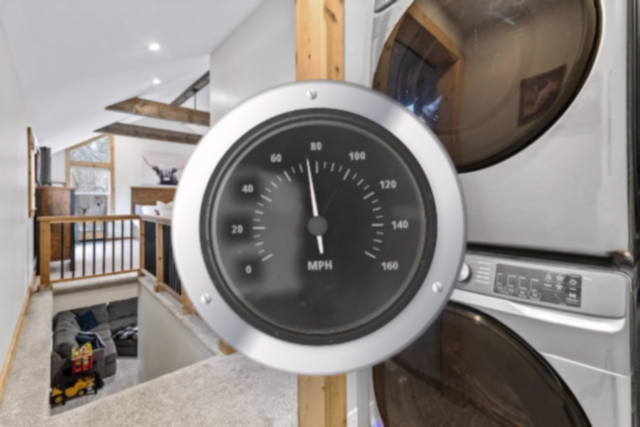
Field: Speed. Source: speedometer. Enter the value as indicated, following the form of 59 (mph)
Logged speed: 75 (mph)
